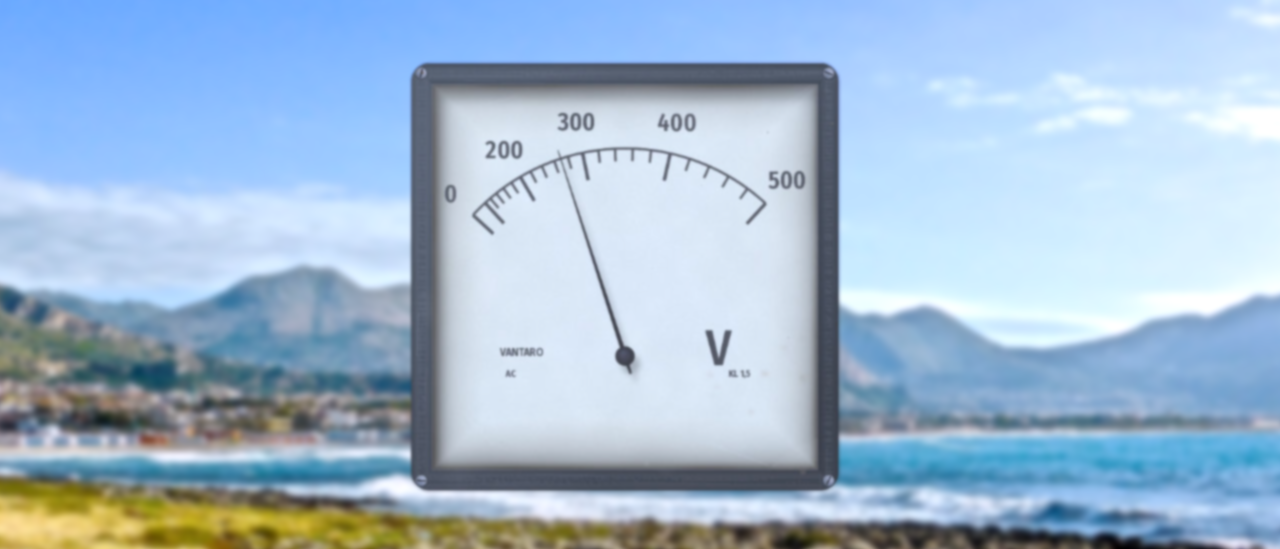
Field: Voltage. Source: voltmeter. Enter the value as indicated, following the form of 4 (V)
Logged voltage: 270 (V)
